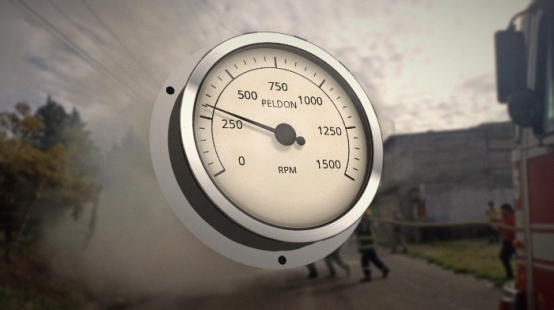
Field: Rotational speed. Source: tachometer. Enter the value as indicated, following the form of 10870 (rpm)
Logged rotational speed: 300 (rpm)
